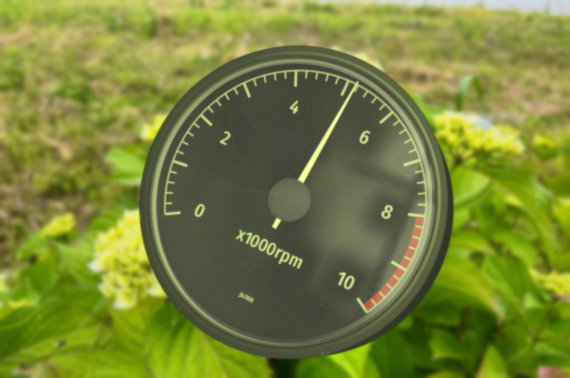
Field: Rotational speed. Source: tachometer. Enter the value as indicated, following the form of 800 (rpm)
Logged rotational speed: 5200 (rpm)
